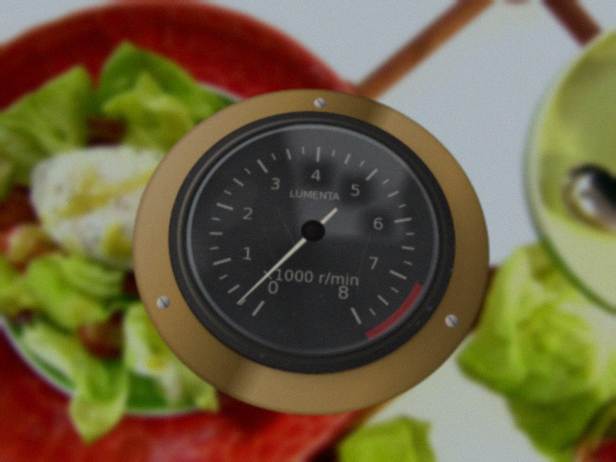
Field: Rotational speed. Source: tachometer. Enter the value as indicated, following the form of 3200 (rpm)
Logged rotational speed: 250 (rpm)
